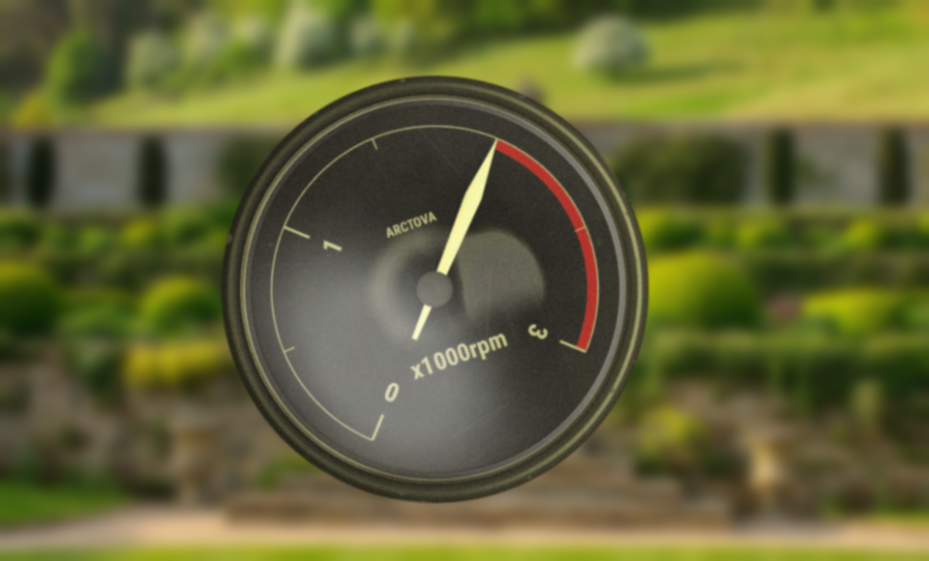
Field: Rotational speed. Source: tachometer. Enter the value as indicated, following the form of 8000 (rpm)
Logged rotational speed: 2000 (rpm)
